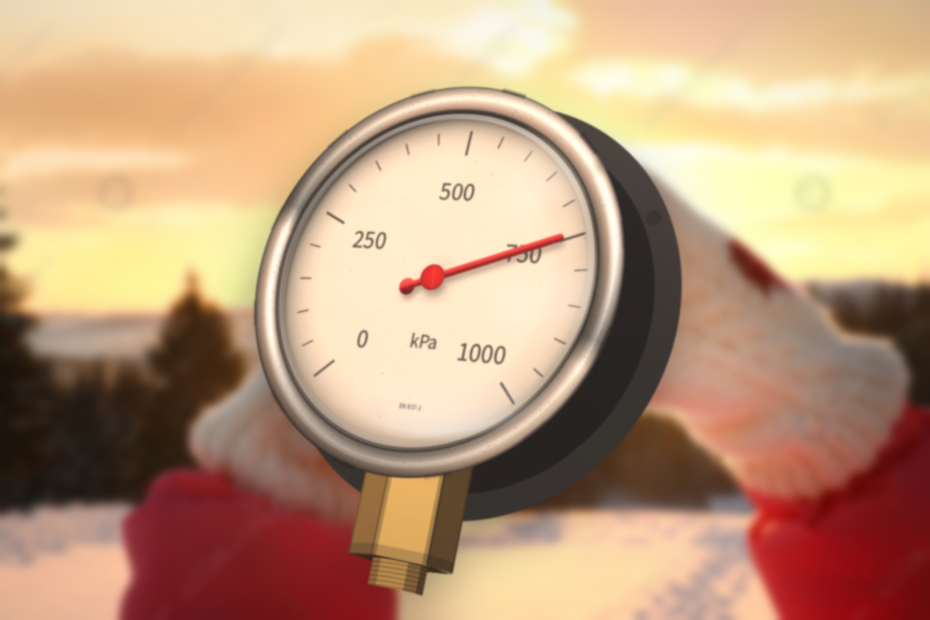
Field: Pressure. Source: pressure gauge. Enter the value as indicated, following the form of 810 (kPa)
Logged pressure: 750 (kPa)
